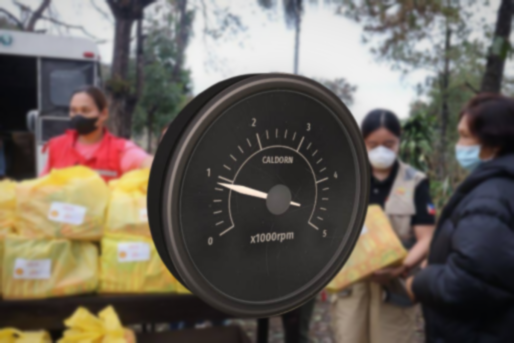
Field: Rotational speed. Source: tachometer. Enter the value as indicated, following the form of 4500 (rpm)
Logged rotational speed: 900 (rpm)
